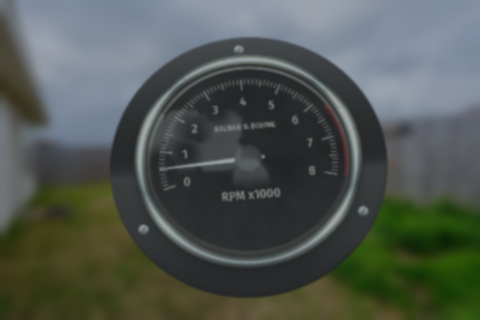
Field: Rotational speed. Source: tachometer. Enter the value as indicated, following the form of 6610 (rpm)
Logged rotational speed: 500 (rpm)
